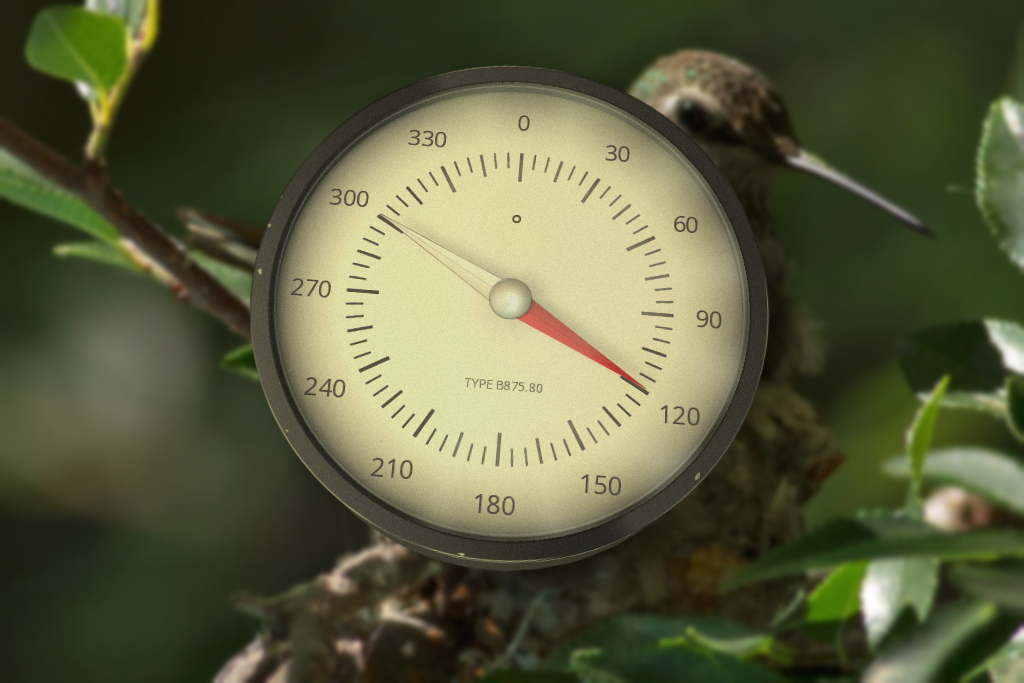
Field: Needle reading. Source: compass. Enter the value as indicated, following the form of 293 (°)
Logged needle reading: 120 (°)
